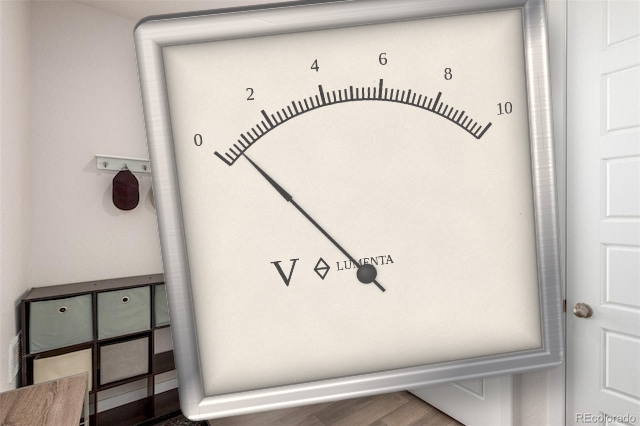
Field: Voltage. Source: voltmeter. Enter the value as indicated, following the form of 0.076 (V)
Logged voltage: 0.6 (V)
